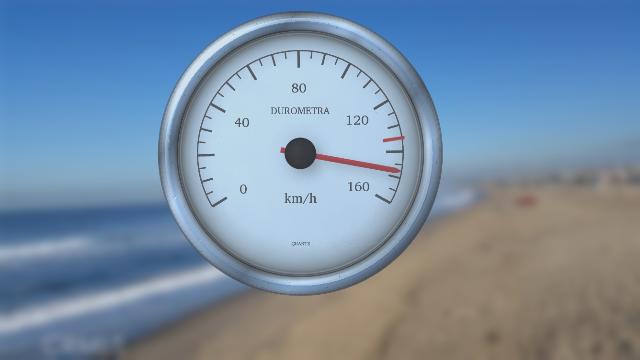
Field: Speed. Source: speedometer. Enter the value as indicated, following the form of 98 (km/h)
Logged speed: 147.5 (km/h)
